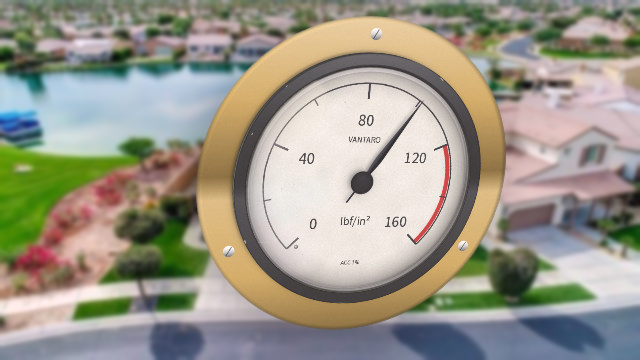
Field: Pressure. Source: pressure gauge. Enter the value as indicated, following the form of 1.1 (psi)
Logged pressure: 100 (psi)
